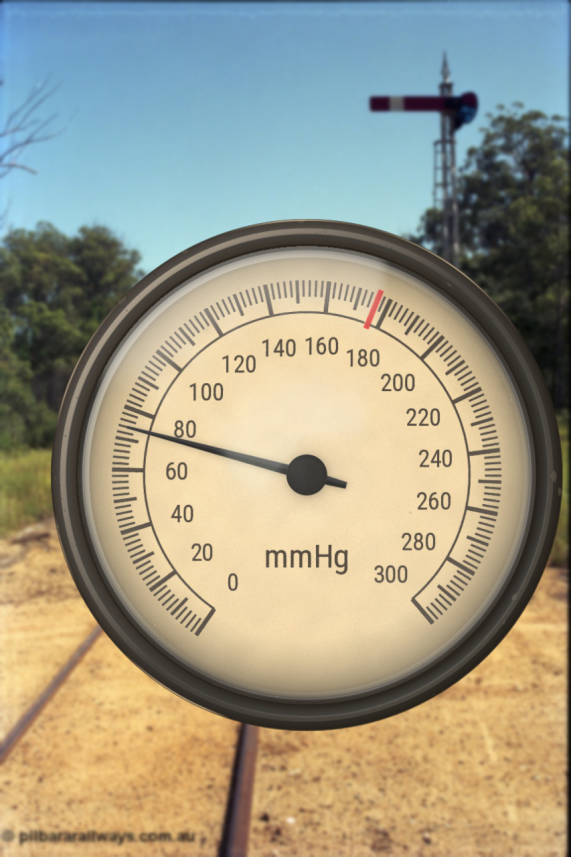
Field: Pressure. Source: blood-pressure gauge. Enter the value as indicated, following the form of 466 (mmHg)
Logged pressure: 74 (mmHg)
